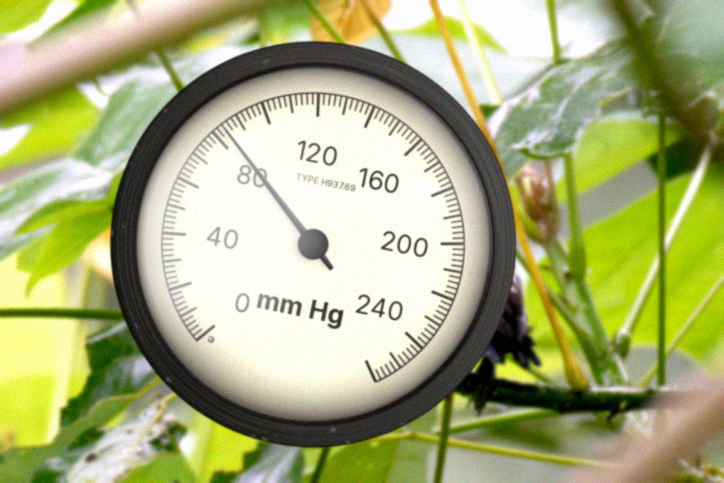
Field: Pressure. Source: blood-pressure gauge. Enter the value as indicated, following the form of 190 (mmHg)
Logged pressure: 84 (mmHg)
